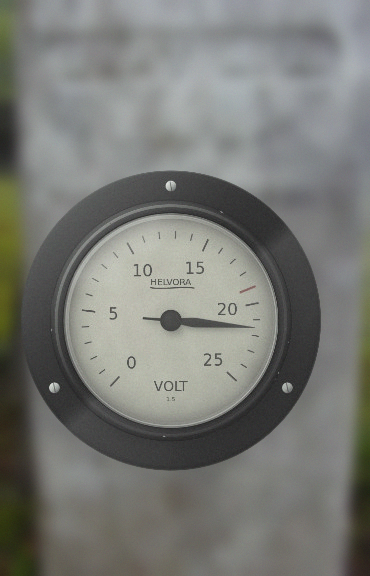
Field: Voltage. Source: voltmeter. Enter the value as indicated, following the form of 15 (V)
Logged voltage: 21.5 (V)
